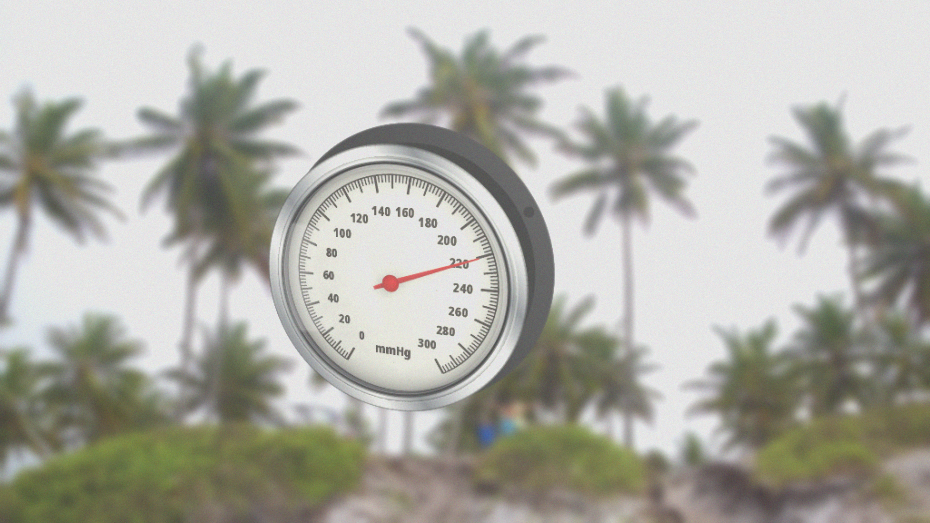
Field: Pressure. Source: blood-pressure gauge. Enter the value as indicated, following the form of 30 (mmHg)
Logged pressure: 220 (mmHg)
